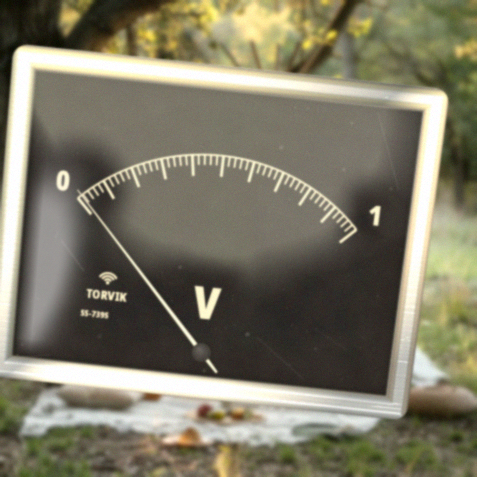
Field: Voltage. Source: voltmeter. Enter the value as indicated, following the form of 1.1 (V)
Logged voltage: 0.02 (V)
